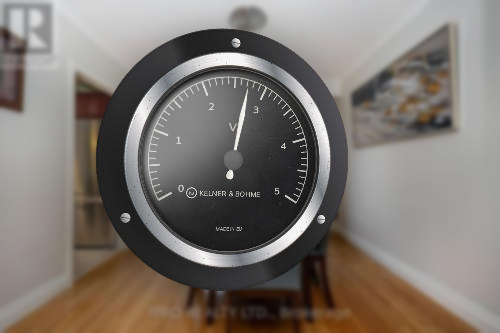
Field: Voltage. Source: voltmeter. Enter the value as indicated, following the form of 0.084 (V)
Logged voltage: 2.7 (V)
